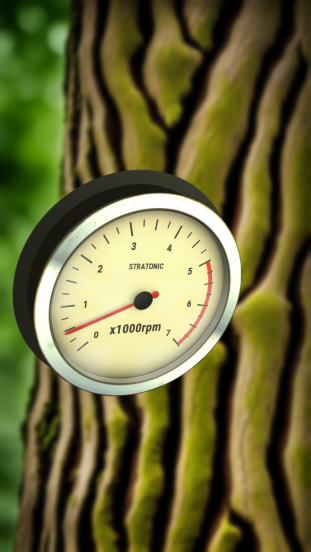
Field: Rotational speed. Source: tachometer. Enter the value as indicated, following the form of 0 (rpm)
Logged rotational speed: 500 (rpm)
